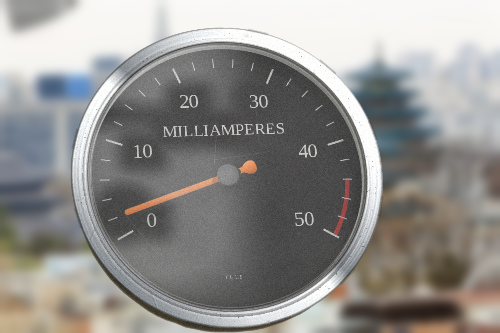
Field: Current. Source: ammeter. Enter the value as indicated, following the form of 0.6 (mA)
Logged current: 2 (mA)
